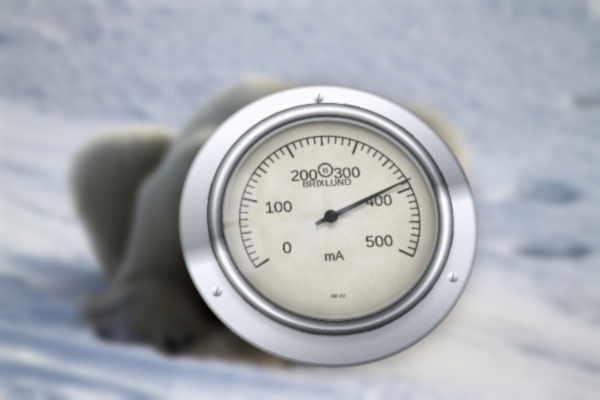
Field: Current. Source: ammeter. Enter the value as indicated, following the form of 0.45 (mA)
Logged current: 390 (mA)
